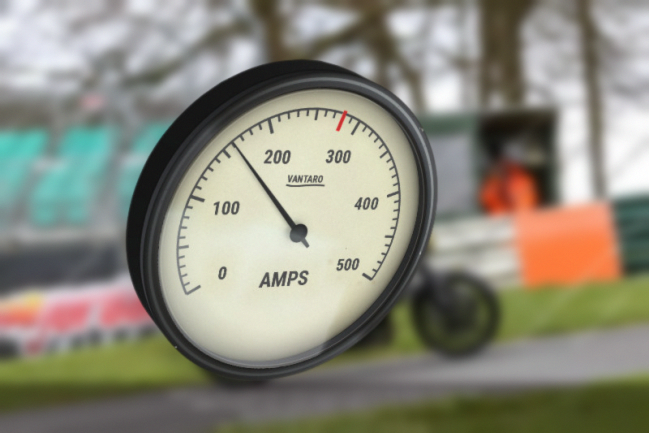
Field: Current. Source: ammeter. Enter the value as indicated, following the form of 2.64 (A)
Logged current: 160 (A)
